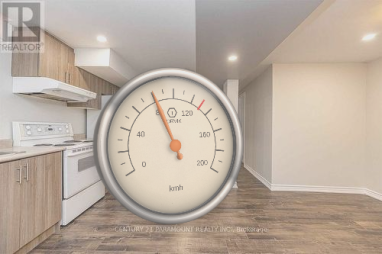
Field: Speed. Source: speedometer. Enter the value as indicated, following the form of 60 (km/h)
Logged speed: 80 (km/h)
